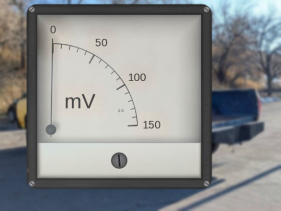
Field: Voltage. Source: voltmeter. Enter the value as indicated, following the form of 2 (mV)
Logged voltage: 0 (mV)
